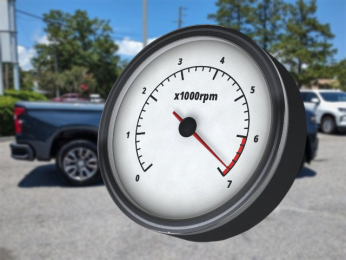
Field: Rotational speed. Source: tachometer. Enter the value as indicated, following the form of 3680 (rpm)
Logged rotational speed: 6800 (rpm)
